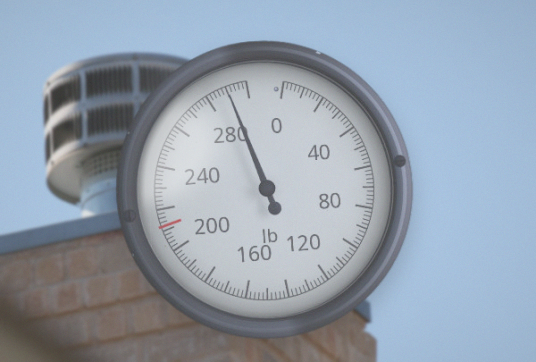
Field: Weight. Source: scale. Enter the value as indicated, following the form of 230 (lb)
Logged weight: 290 (lb)
